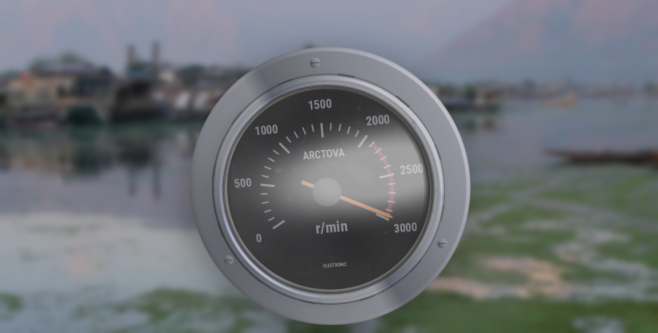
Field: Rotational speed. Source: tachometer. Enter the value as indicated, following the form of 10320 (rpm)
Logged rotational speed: 2950 (rpm)
